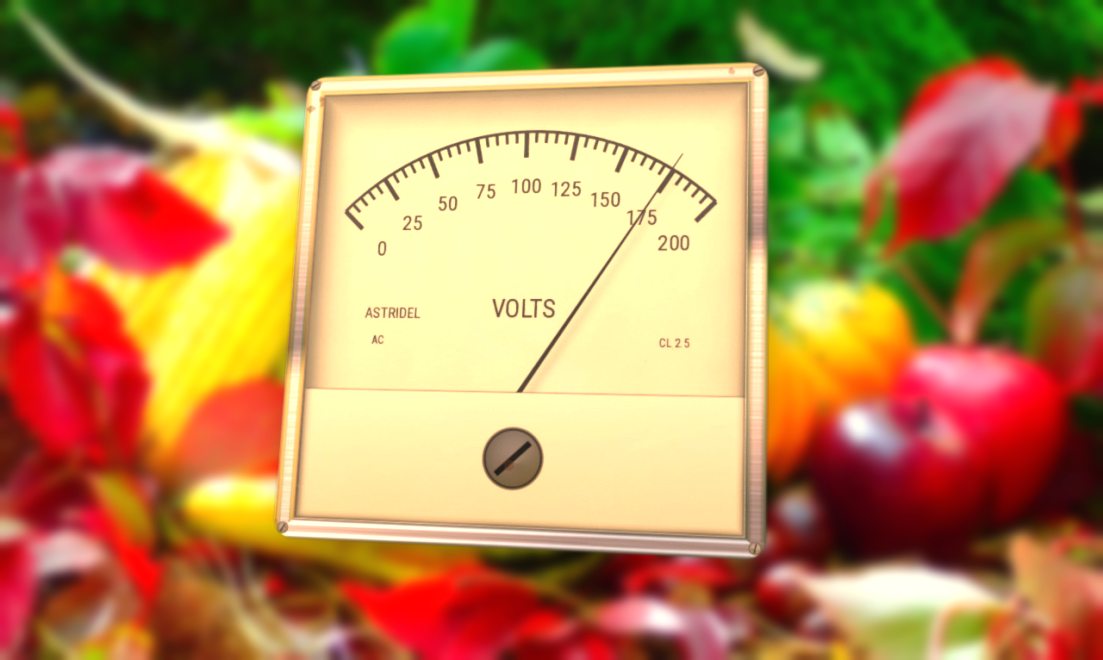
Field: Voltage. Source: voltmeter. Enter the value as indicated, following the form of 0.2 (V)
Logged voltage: 175 (V)
